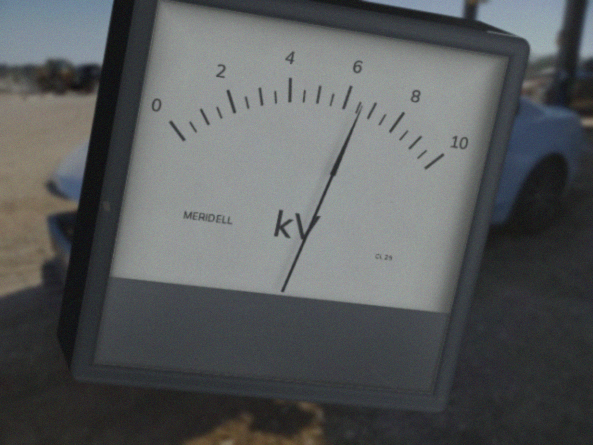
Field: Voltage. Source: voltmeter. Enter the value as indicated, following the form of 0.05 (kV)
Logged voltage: 6.5 (kV)
